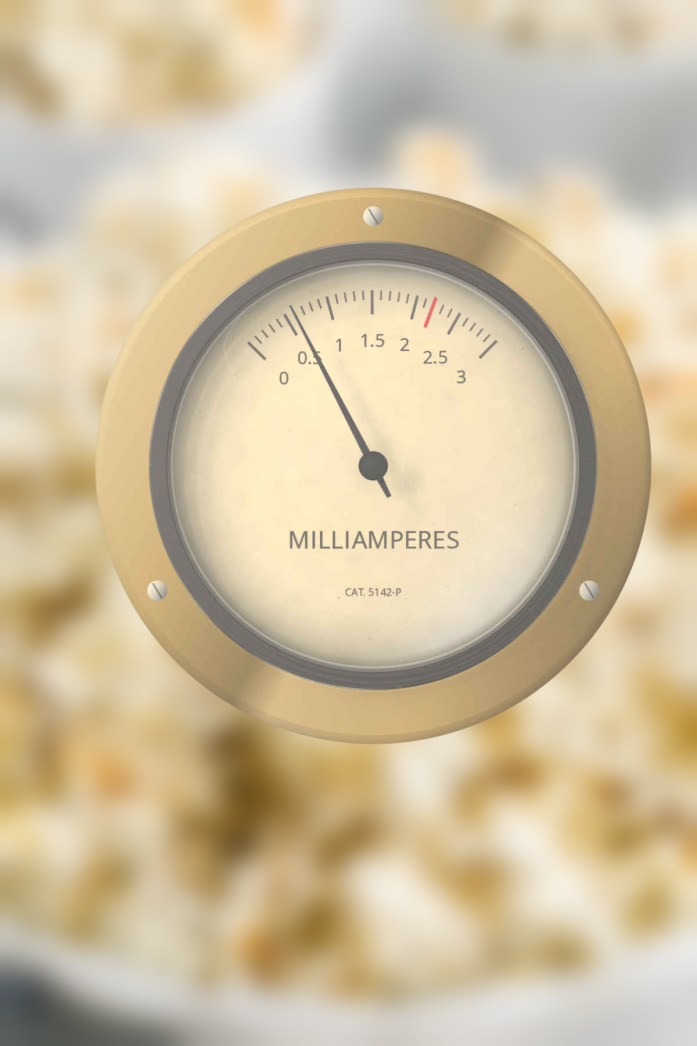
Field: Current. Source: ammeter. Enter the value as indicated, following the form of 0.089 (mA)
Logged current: 0.6 (mA)
